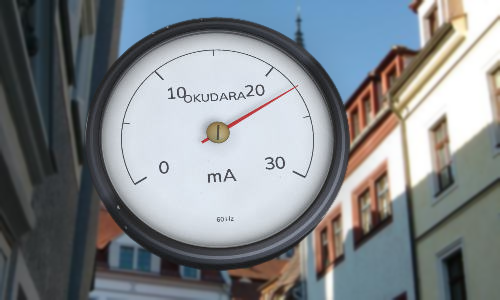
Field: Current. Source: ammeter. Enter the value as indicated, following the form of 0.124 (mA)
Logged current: 22.5 (mA)
